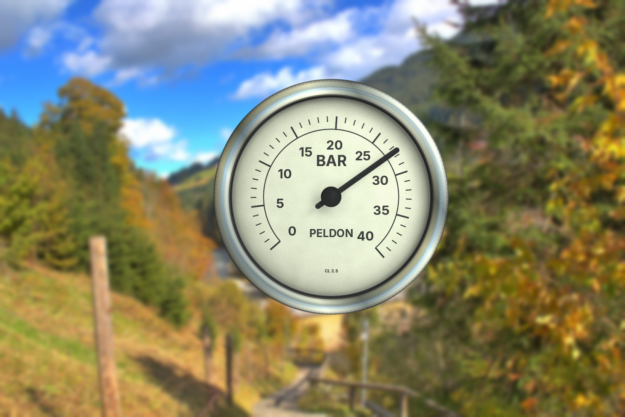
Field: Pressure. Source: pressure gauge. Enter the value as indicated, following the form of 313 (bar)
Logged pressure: 27.5 (bar)
